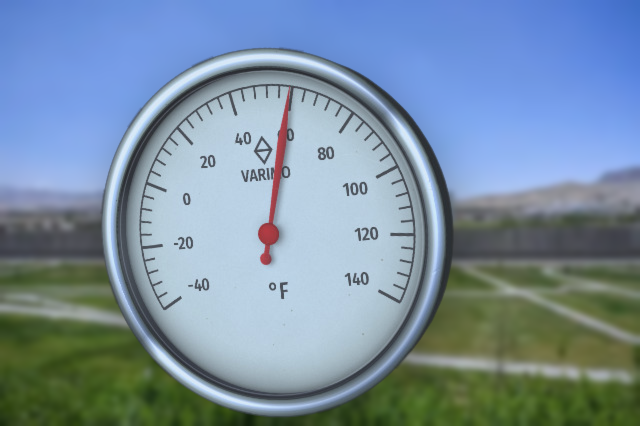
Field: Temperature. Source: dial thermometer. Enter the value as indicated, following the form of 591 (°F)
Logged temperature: 60 (°F)
